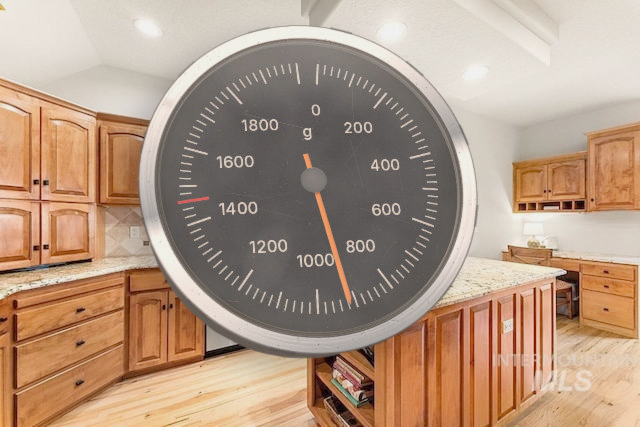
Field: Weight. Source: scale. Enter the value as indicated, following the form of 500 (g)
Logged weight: 920 (g)
